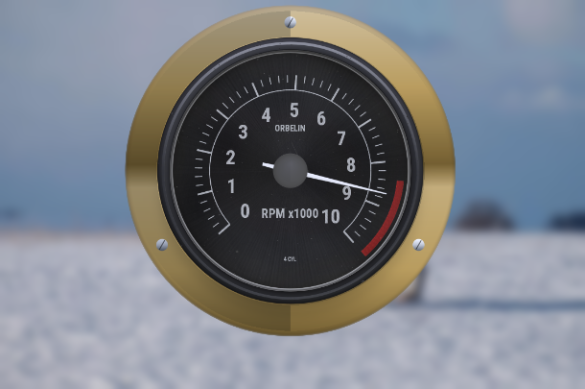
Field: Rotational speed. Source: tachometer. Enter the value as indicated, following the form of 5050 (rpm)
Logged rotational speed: 8700 (rpm)
